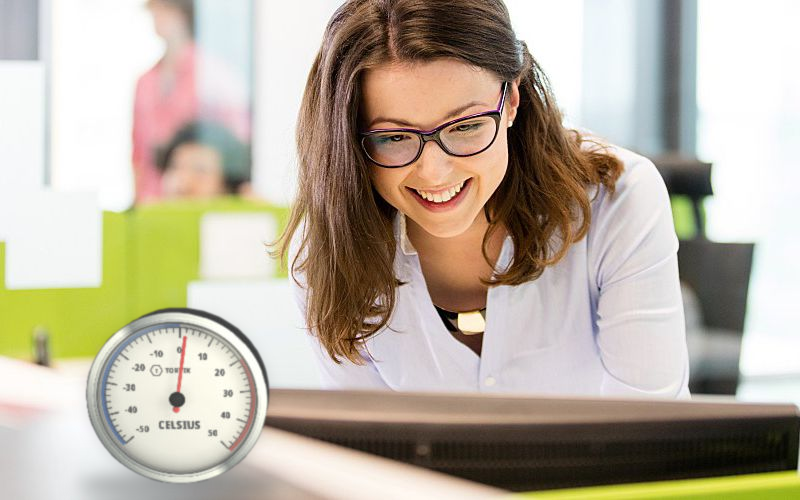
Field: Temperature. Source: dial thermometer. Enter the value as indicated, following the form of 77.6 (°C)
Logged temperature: 2 (°C)
